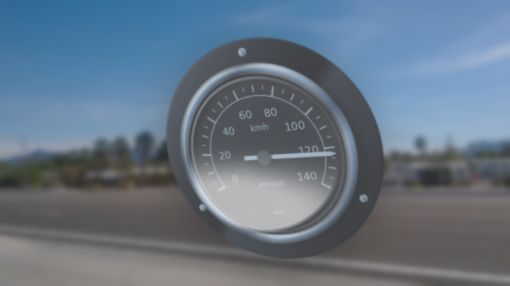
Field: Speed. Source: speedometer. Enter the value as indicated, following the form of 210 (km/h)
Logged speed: 122.5 (km/h)
